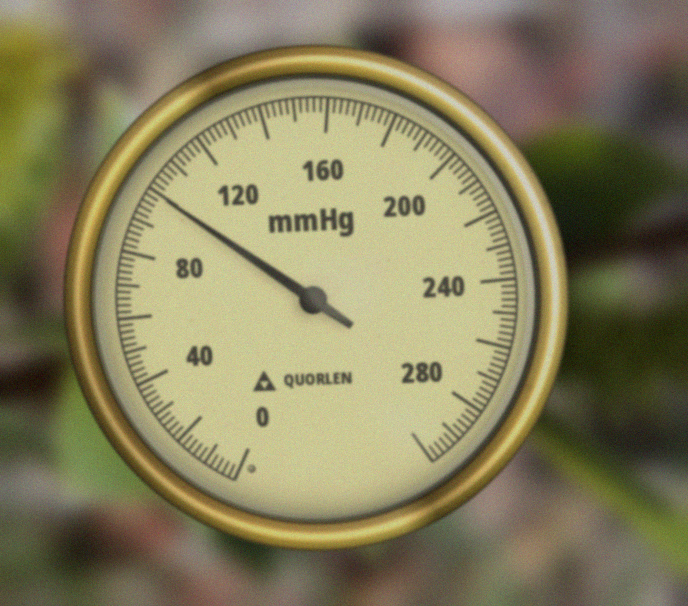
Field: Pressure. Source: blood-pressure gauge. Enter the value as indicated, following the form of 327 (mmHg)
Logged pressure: 100 (mmHg)
